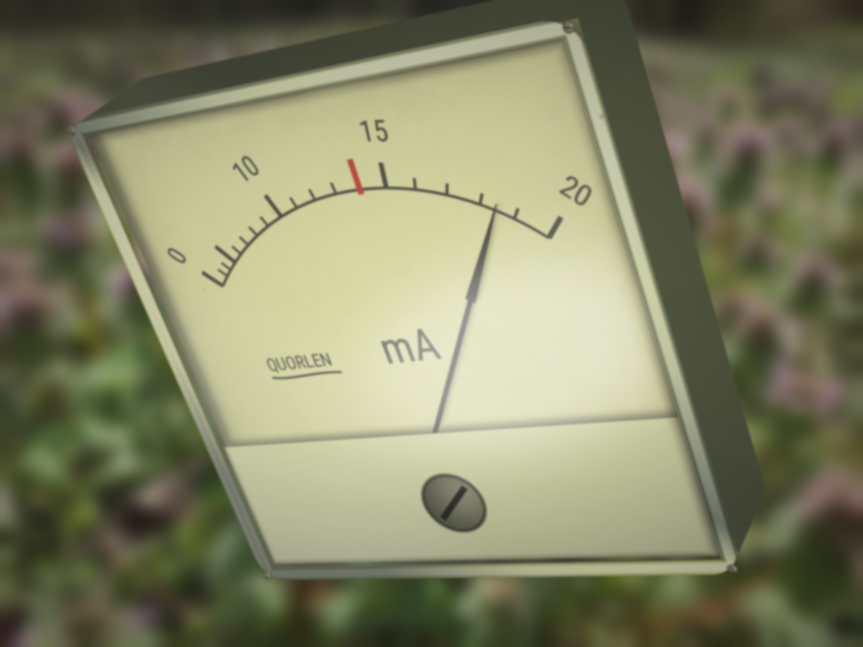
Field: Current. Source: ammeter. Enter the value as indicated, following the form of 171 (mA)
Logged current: 18.5 (mA)
